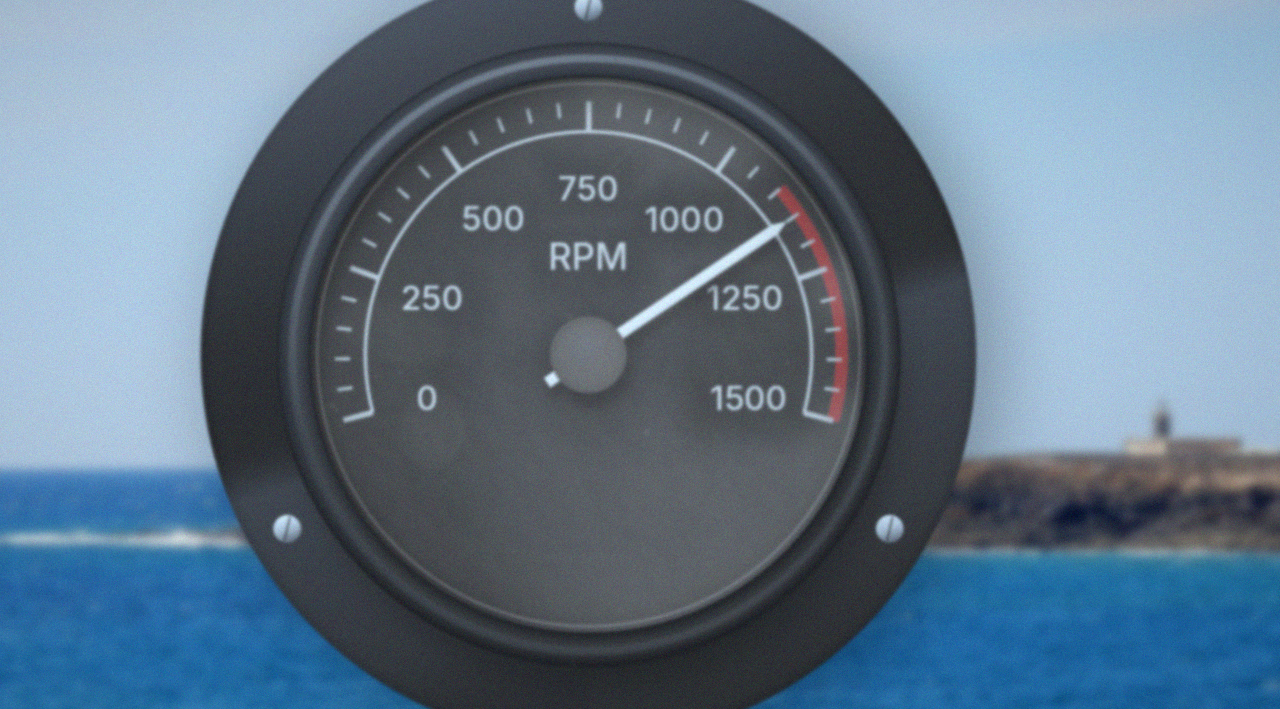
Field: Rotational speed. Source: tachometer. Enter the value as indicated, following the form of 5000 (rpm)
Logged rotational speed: 1150 (rpm)
